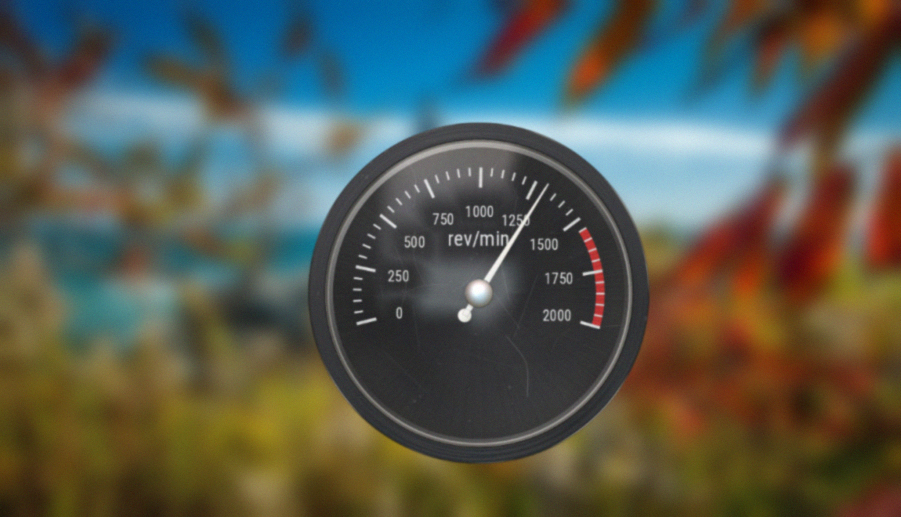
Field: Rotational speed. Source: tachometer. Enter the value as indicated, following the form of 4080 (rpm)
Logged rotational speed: 1300 (rpm)
